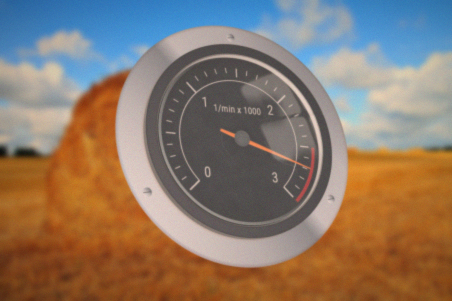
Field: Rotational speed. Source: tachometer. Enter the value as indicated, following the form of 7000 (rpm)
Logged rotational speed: 2700 (rpm)
